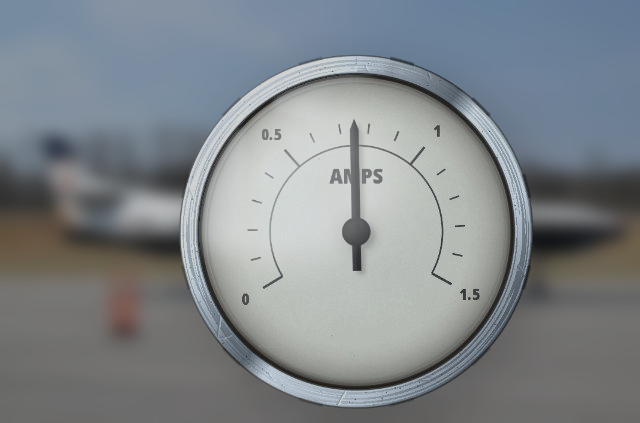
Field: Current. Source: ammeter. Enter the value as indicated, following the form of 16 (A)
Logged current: 0.75 (A)
